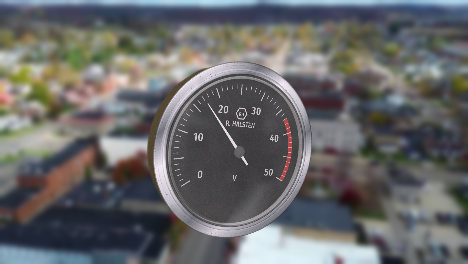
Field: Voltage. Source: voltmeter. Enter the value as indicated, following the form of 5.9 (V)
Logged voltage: 17 (V)
